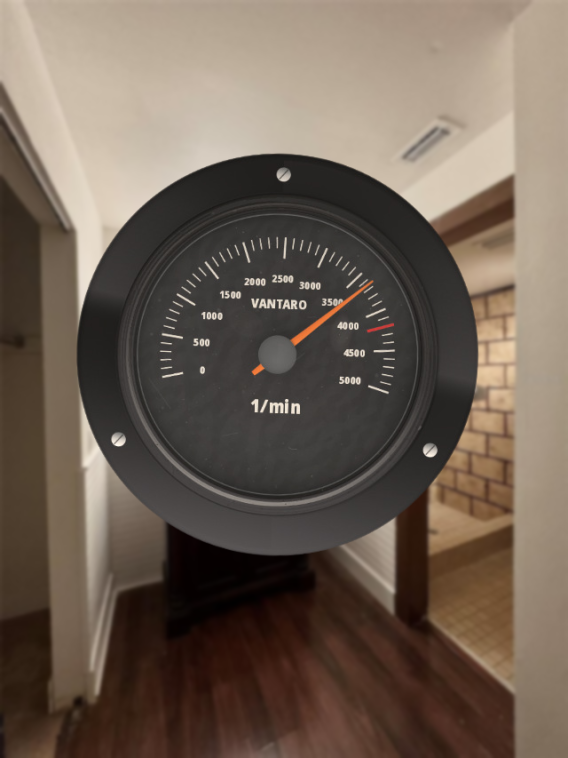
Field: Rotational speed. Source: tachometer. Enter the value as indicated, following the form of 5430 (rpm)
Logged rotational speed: 3650 (rpm)
